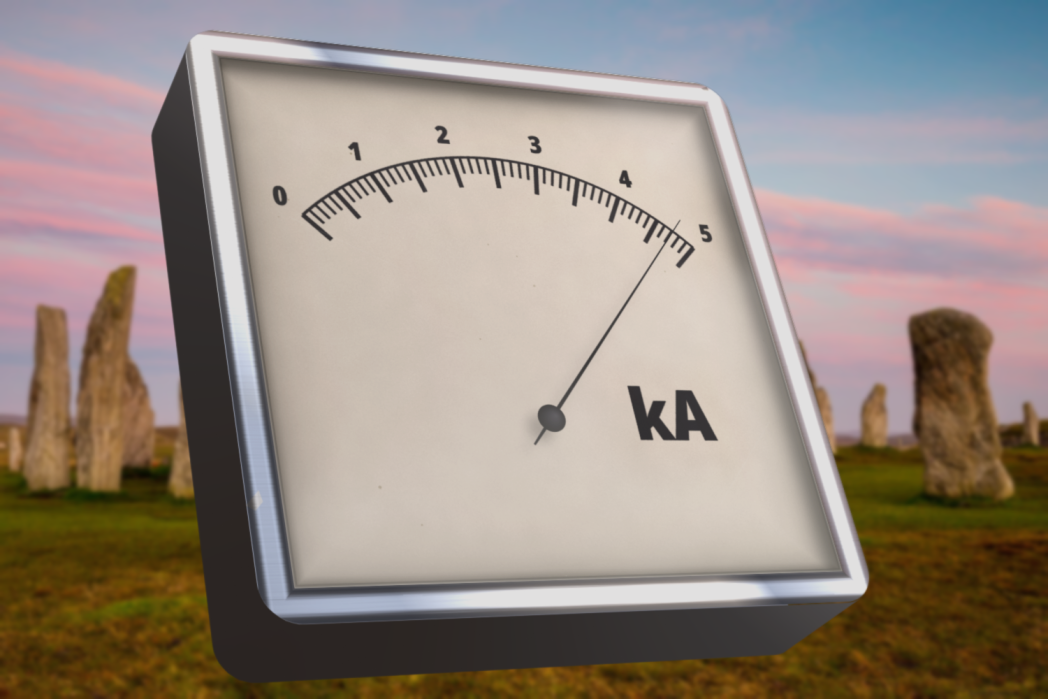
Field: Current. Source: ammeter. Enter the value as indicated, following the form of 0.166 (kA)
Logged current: 4.7 (kA)
